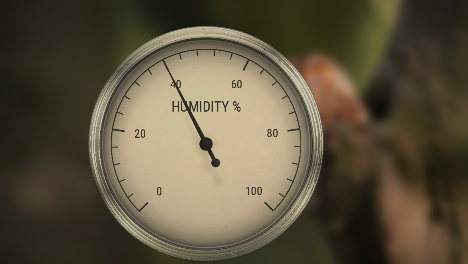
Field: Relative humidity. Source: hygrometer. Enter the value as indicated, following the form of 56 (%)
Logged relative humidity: 40 (%)
